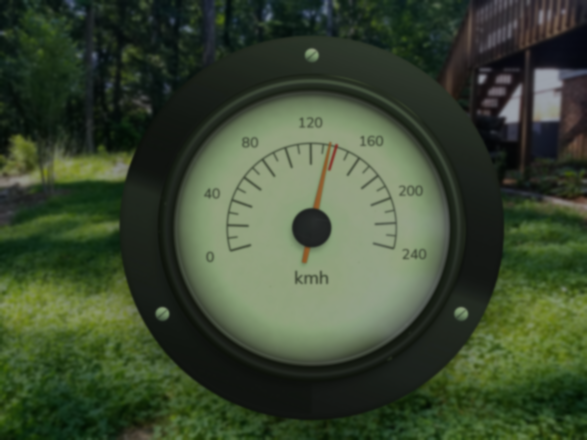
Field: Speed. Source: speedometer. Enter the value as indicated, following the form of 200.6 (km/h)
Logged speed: 135 (km/h)
